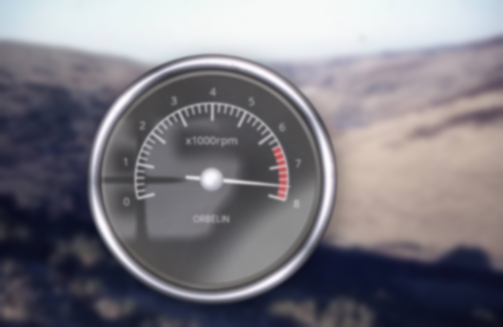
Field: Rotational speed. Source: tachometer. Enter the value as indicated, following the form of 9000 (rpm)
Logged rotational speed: 7600 (rpm)
